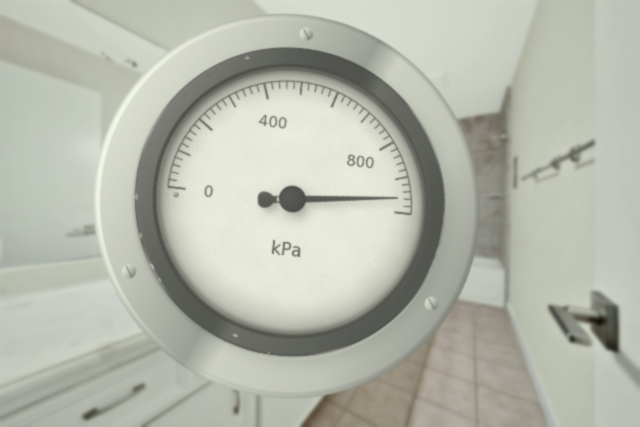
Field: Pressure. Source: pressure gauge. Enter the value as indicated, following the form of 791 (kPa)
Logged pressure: 960 (kPa)
